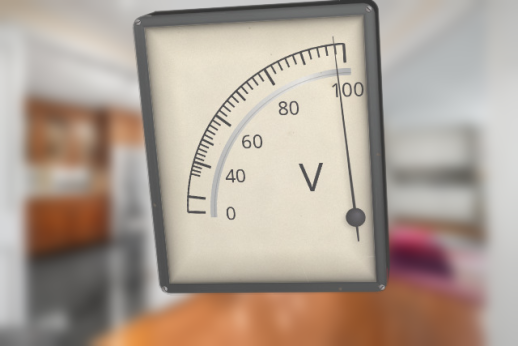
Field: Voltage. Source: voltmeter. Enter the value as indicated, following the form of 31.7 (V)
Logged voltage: 98 (V)
